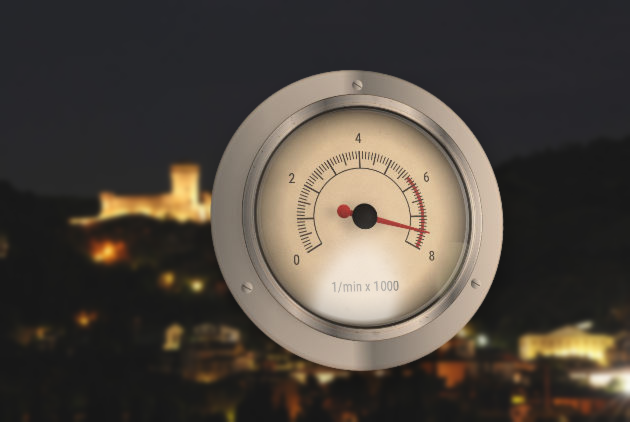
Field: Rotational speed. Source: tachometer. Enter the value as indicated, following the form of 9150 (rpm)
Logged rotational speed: 7500 (rpm)
